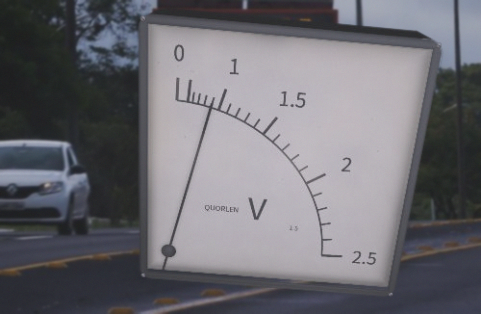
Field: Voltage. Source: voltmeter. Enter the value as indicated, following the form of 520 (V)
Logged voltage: 0.9 (V)
